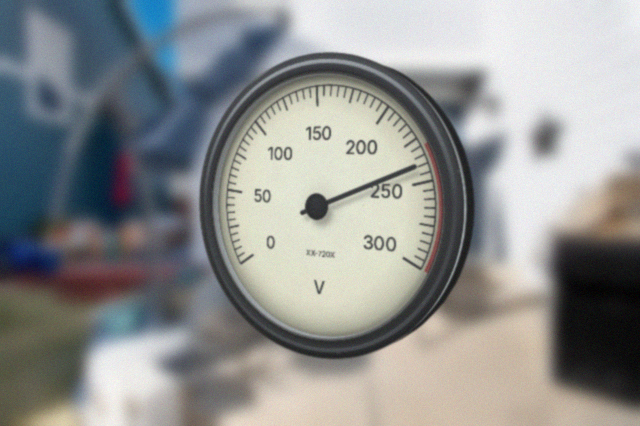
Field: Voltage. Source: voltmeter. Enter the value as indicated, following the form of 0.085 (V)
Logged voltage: 240 (V)
